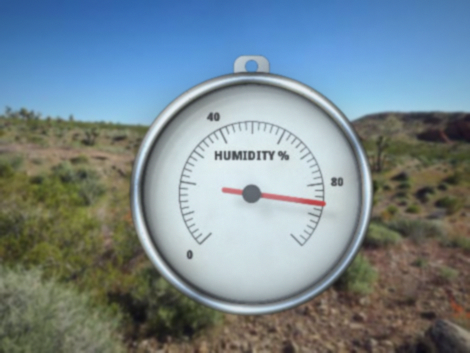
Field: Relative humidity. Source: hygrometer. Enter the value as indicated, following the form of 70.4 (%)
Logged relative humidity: 86 (%)
